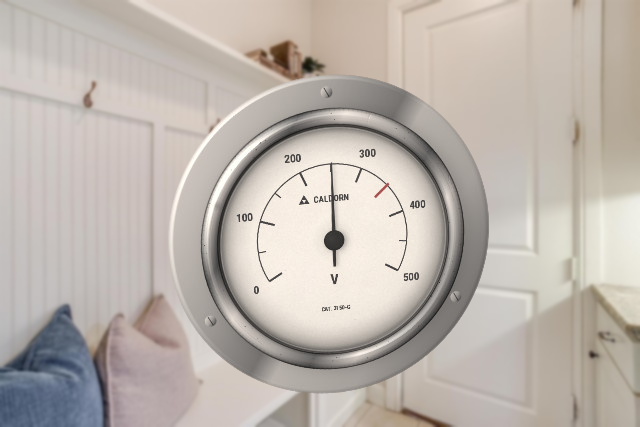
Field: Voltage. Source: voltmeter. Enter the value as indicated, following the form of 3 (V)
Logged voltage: 250 (V)
